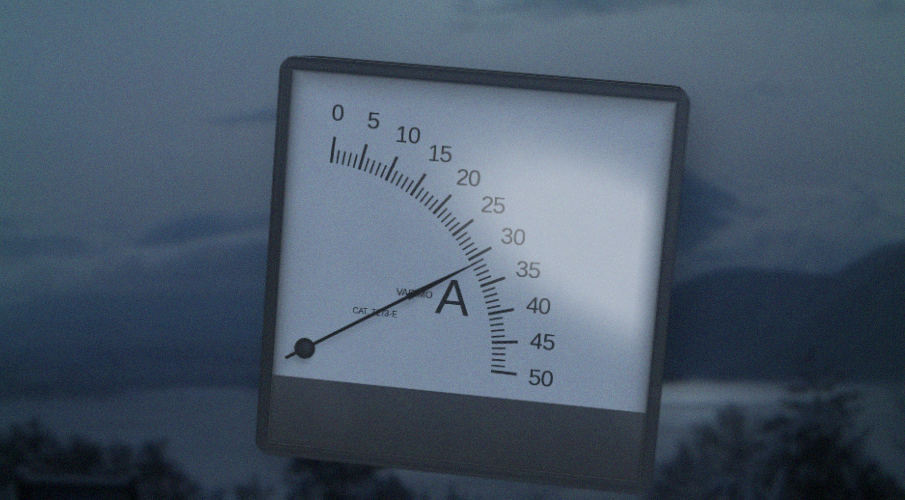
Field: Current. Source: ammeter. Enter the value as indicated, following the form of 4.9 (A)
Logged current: 31 (A)
